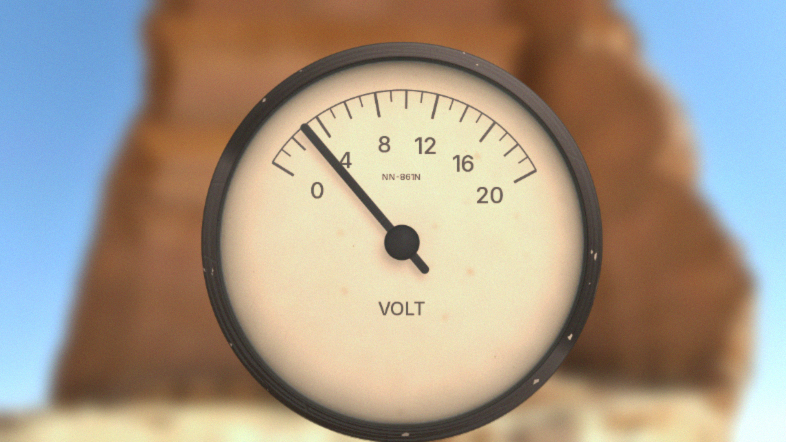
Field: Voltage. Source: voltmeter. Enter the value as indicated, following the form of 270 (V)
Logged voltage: 3 (V)
